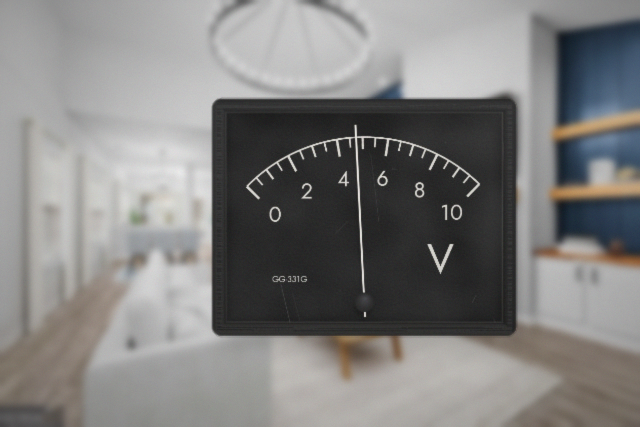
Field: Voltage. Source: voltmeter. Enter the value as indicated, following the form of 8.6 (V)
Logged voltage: 4.75 (V)
